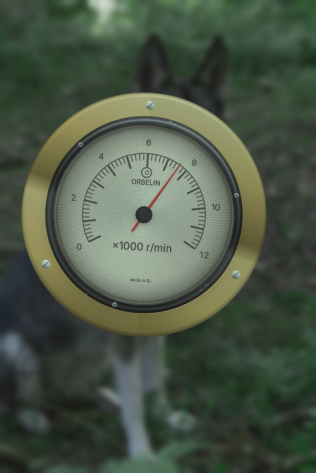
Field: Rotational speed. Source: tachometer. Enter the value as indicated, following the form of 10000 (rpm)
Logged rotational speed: 7600 (rpm)
